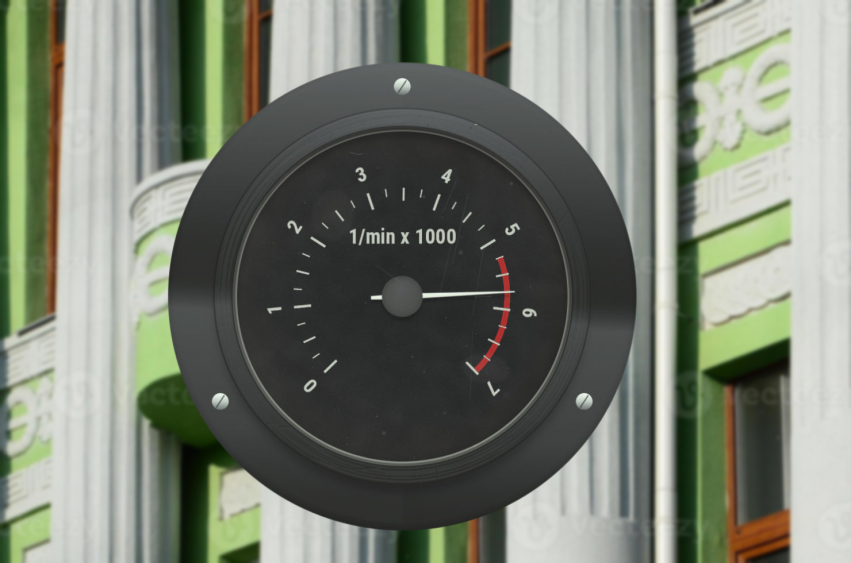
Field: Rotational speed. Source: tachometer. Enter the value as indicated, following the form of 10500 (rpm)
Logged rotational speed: 5750 (rpm)
